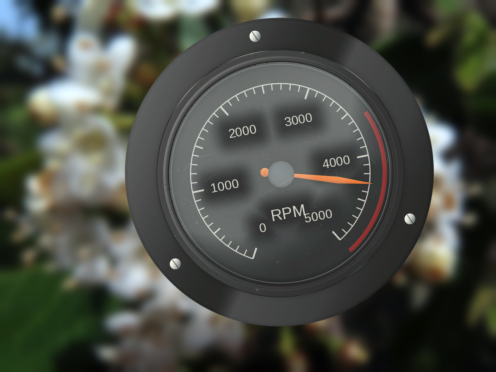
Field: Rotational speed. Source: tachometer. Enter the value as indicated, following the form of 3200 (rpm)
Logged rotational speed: 4300 (rpm)
